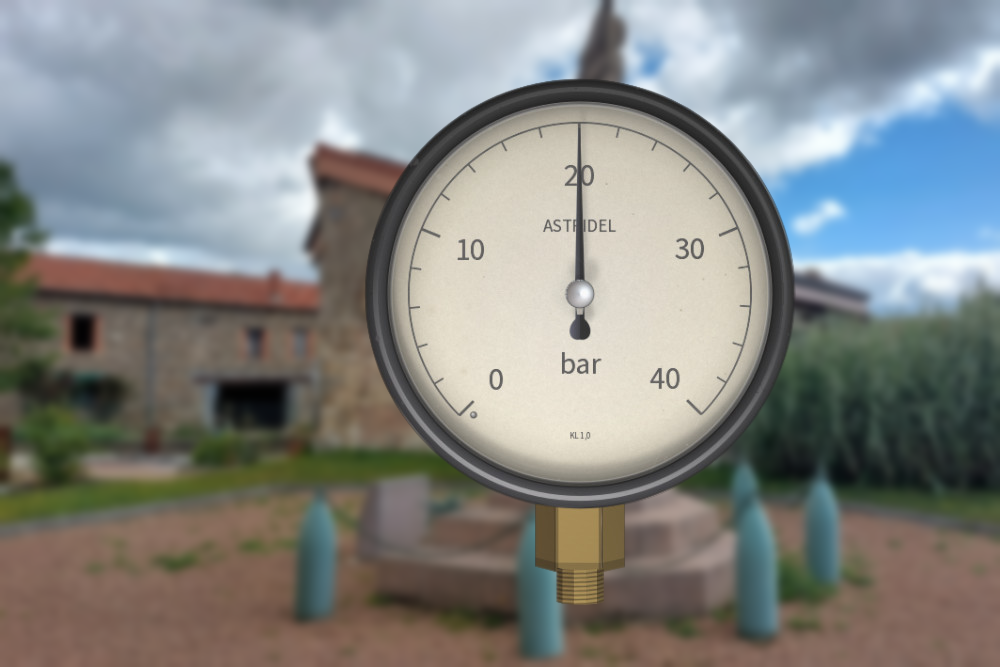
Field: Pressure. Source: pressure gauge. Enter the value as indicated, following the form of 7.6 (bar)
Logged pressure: 20 (bar)
